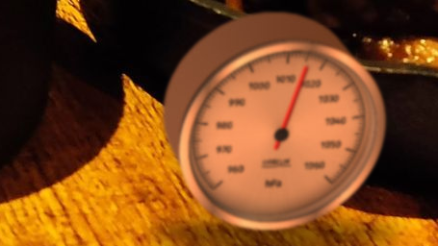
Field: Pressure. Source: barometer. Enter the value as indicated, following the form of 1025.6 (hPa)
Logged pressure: 1015 (hPa)
